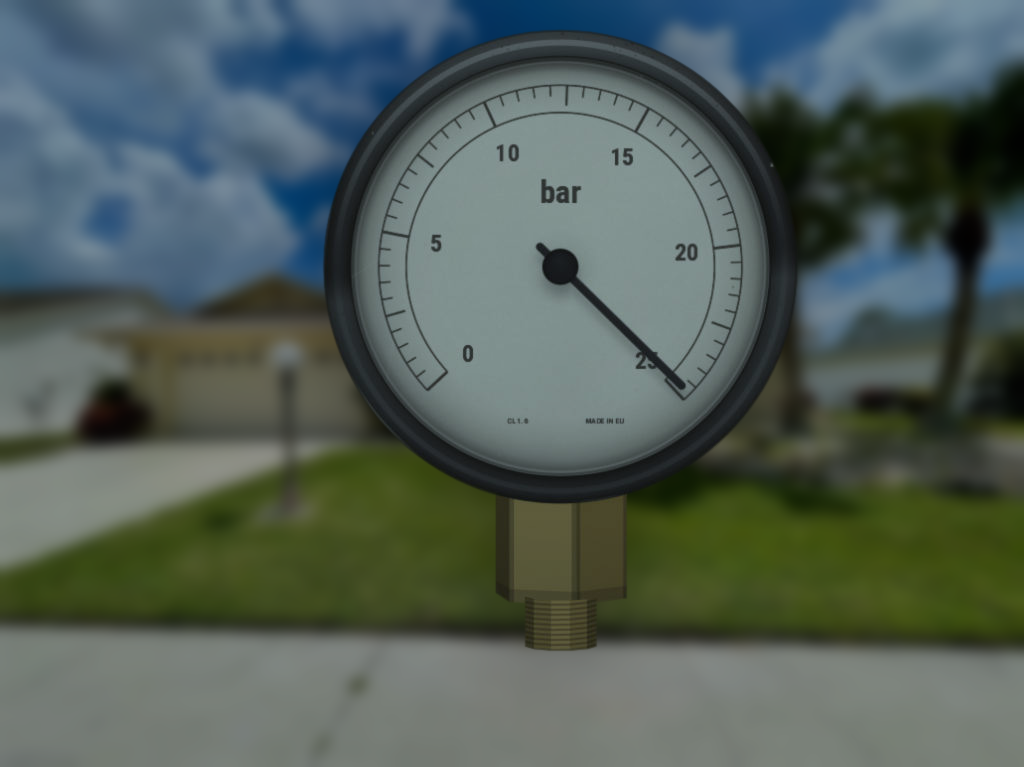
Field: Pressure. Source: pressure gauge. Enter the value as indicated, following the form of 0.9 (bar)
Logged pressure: 24.75 (bar)
